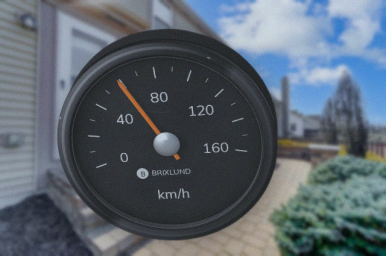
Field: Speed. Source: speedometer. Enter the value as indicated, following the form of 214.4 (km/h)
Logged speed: 60 (km/h)
